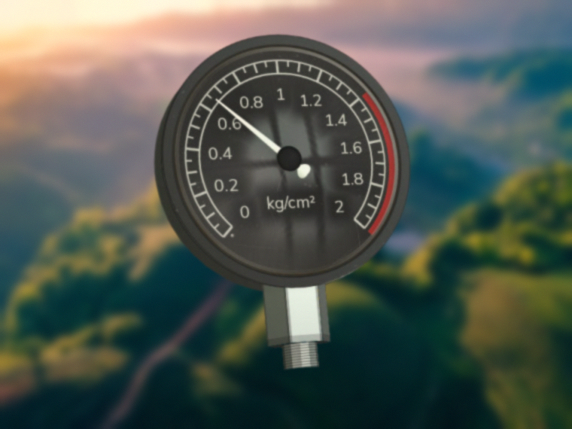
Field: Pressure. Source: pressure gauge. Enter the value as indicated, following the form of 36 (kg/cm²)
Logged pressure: 0.65 (kg/cm²)
